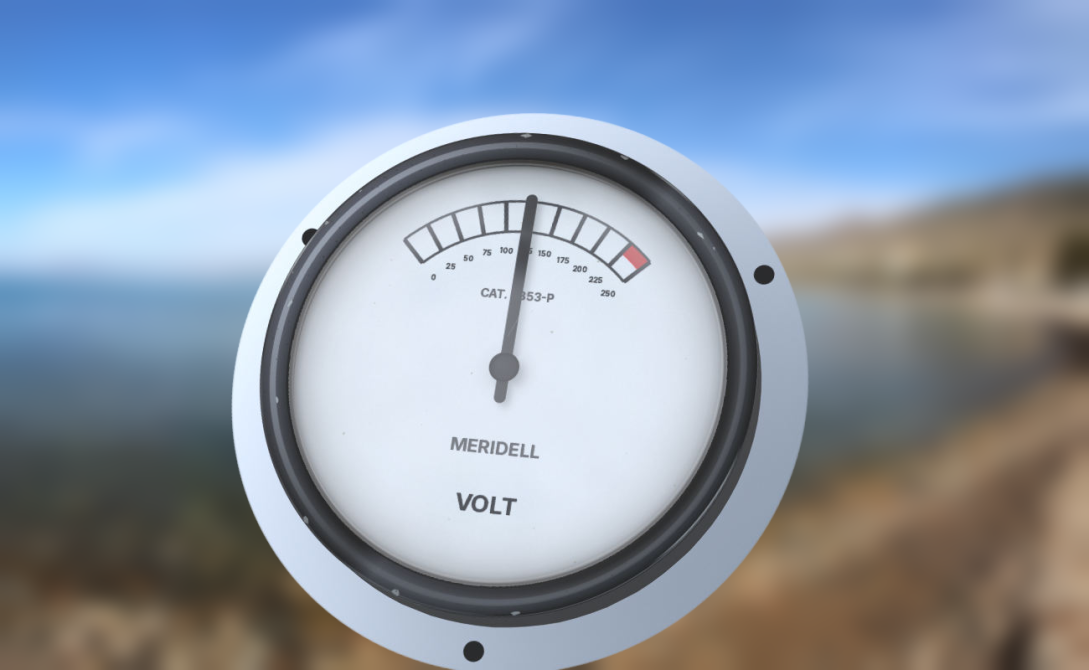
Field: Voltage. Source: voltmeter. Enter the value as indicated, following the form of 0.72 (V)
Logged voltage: 125 (V)
